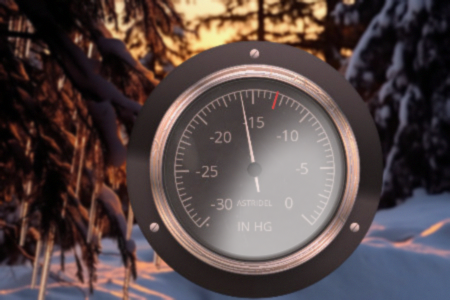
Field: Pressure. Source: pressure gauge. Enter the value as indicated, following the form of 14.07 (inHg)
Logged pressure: -16 (inHg)
